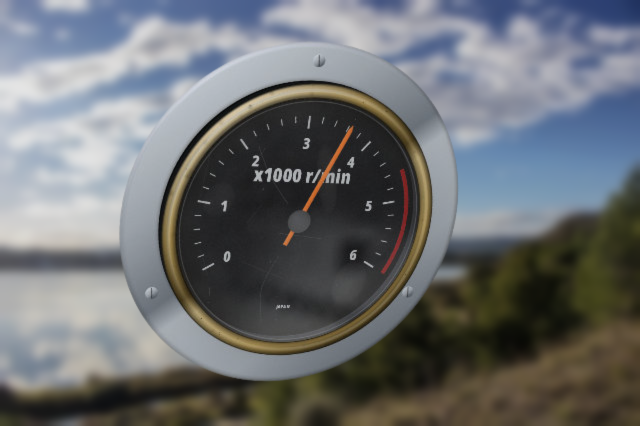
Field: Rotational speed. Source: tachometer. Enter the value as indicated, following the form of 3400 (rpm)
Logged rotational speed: 3600 (rpm)
